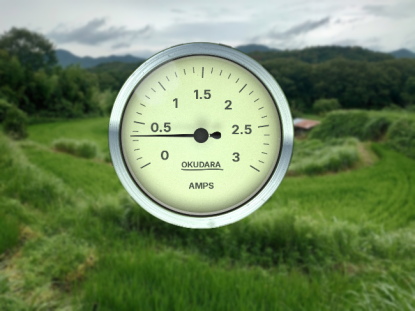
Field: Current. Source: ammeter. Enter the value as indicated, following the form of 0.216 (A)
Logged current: 0.35 (A)
